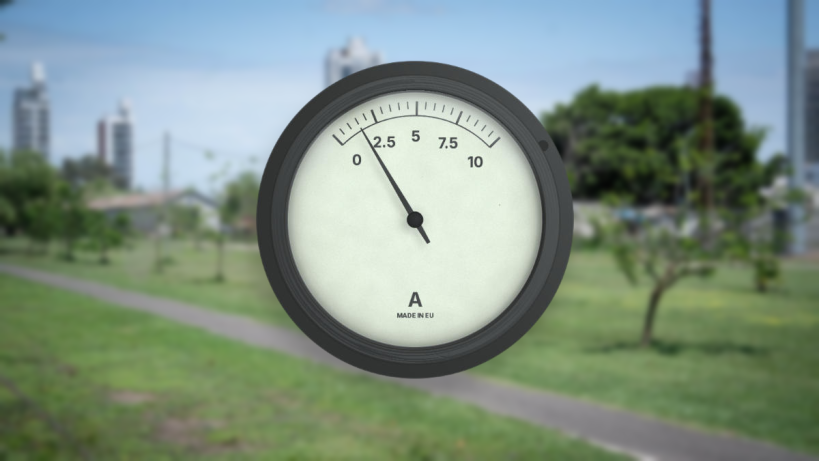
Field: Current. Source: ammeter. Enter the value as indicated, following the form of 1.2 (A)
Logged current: 1.5 (A)
